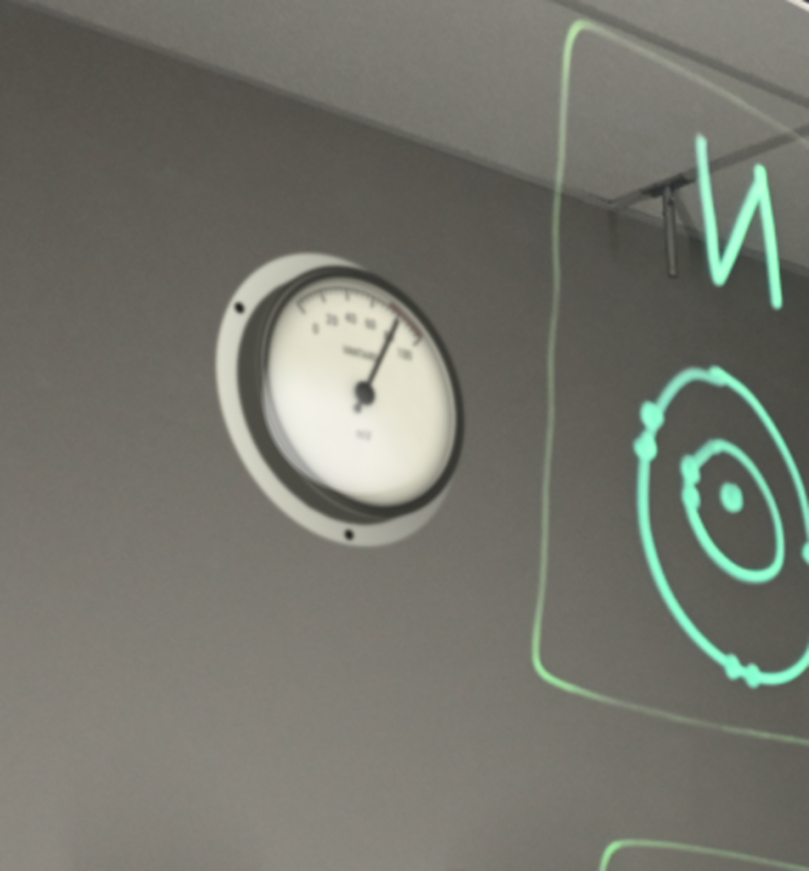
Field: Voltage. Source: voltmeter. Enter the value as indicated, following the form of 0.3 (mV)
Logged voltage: 80 (mV)
